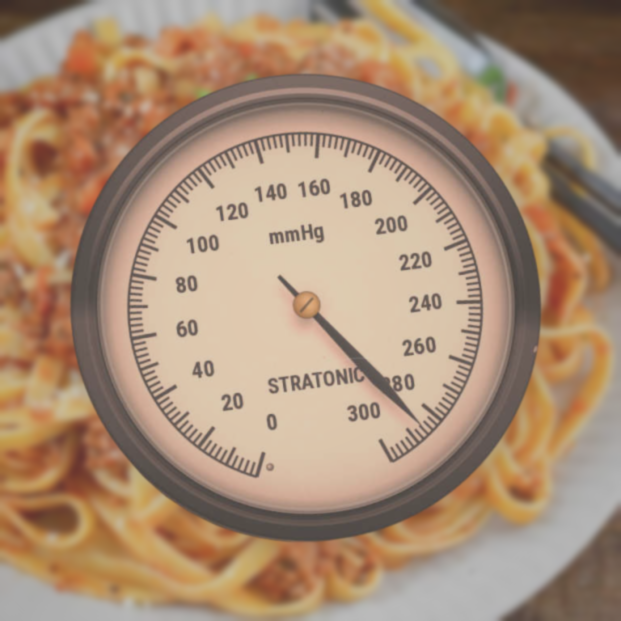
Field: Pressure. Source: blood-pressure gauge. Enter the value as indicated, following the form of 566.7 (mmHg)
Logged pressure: 286 (mmHg)
